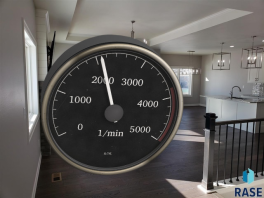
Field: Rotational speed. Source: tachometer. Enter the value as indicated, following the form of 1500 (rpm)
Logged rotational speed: 2100 (rpm)
